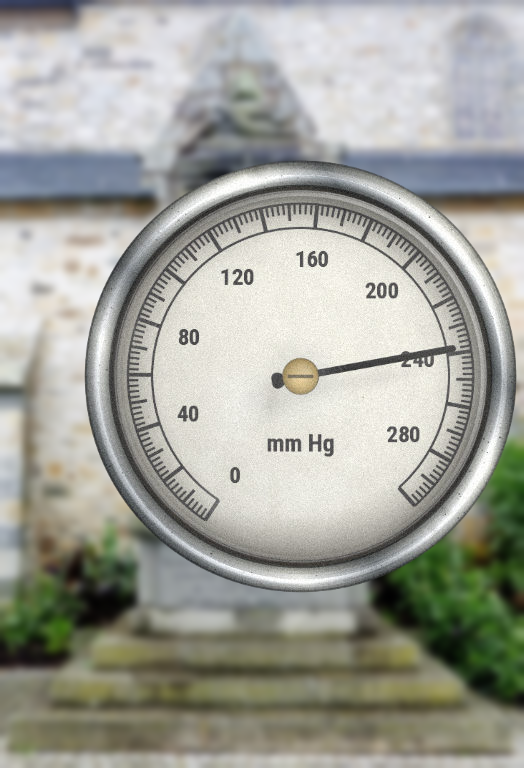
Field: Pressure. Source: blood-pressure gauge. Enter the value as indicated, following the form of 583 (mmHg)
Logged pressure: 238 (mmHg)
